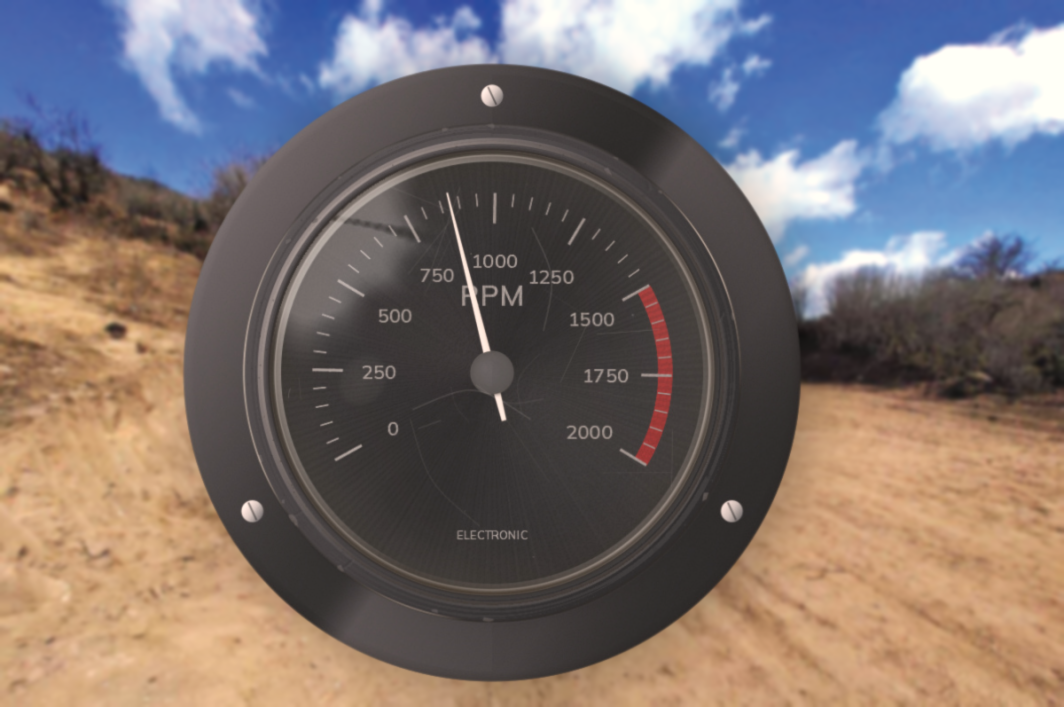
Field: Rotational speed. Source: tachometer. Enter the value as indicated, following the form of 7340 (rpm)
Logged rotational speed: 875 (rpm)
